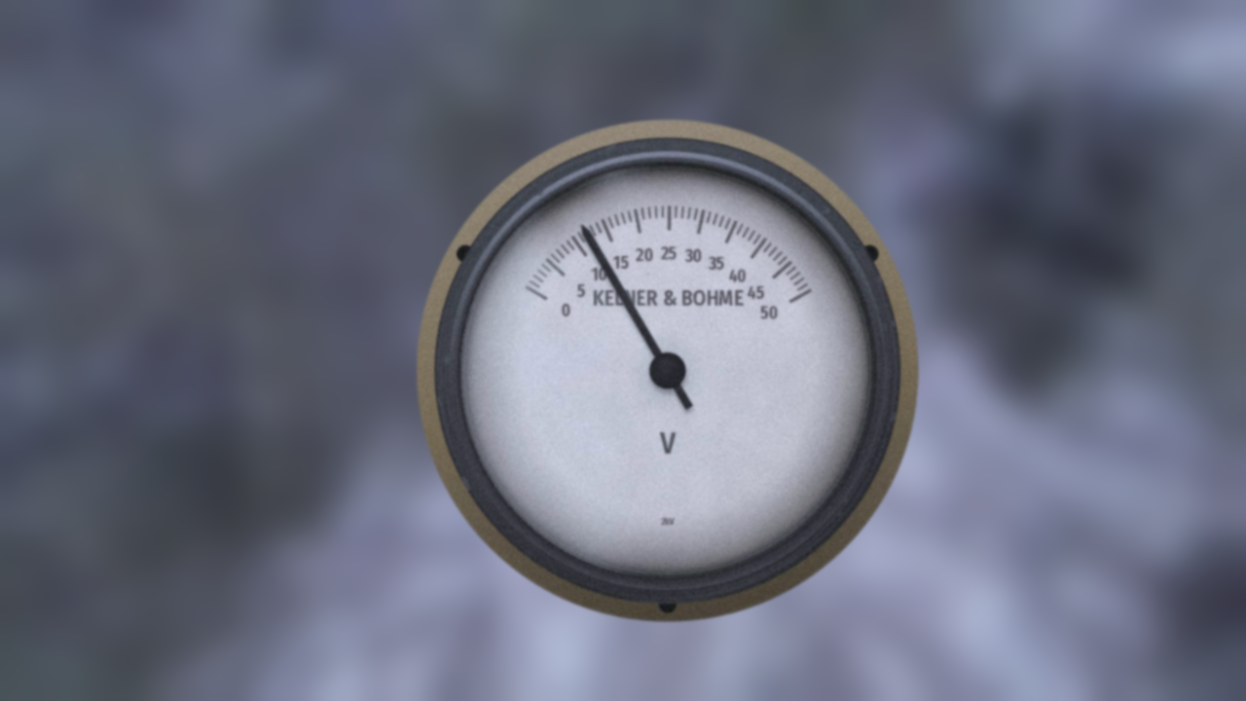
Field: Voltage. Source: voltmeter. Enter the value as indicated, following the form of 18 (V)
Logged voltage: 12 (V)
